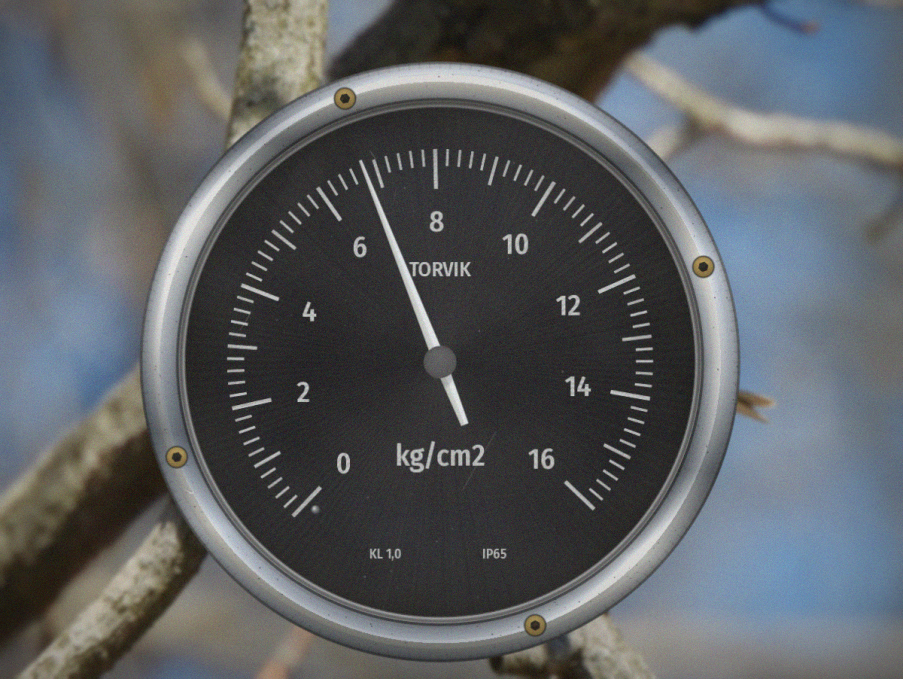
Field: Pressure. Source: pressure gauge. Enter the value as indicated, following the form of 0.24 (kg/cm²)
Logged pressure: 6.8 (kg/cm²)
